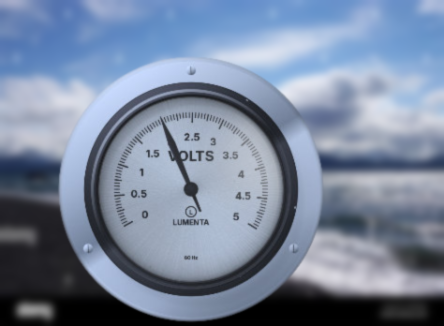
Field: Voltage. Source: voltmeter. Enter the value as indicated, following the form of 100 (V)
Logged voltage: 2 (V)
